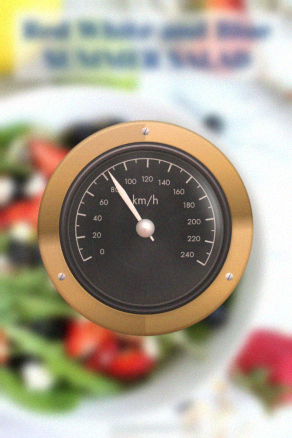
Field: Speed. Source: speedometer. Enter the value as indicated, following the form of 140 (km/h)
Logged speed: 85 (km/h)
